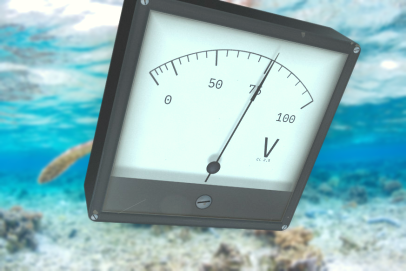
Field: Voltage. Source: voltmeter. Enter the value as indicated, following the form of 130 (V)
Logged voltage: 75 (V)
